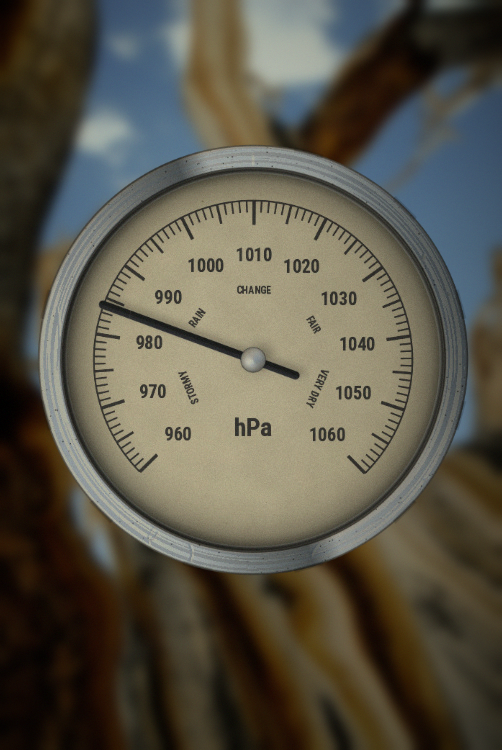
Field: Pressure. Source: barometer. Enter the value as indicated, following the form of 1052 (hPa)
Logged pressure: 984 (hPa)
